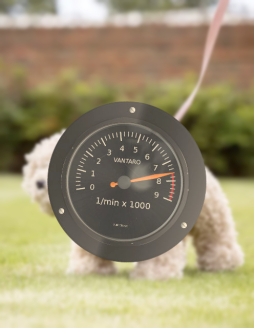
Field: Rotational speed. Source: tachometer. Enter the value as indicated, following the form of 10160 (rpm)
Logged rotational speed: 7600 (rpm)
